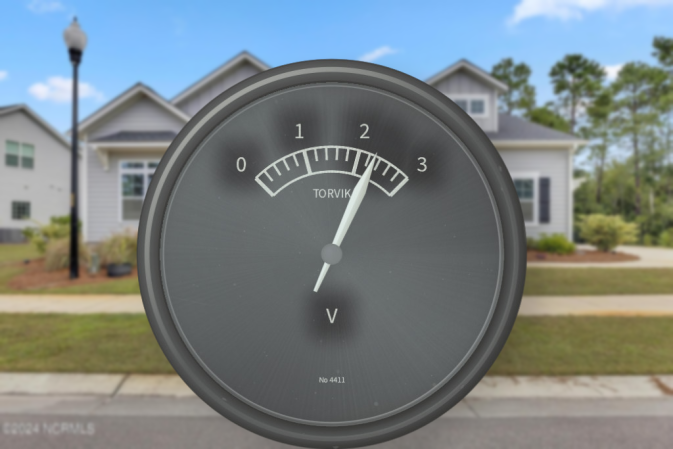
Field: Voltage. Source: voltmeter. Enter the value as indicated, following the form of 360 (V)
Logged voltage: 2.3 (V)
